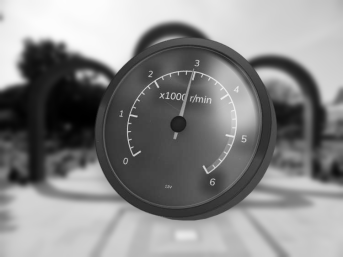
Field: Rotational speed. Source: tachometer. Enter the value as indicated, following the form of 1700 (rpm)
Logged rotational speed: 3000 (rpm)
